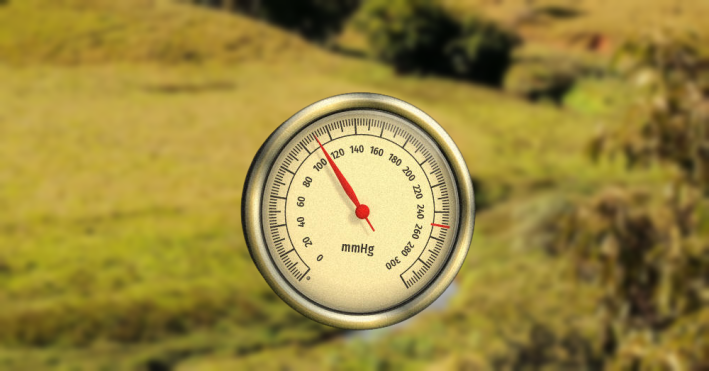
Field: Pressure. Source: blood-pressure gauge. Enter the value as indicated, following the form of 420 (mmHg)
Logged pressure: 110 (mmHg)
